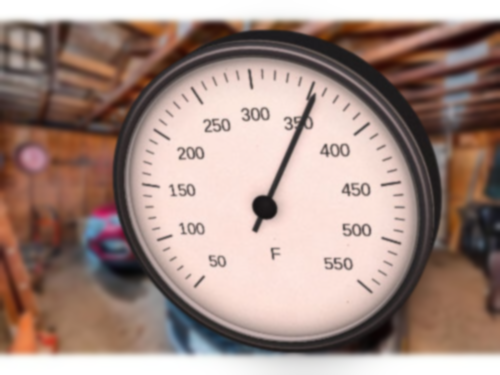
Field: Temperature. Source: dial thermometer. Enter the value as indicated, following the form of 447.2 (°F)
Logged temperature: 355 (°F)
